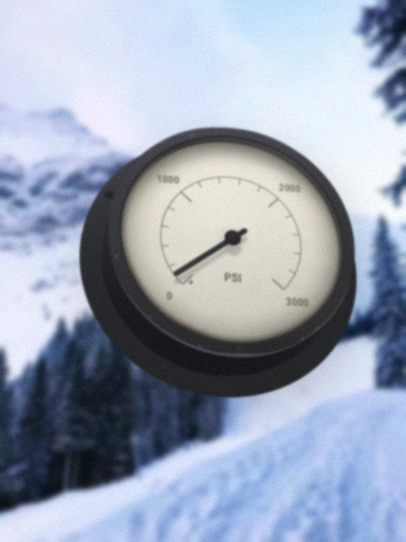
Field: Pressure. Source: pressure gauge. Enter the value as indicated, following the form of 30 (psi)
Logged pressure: 100 (psi)
